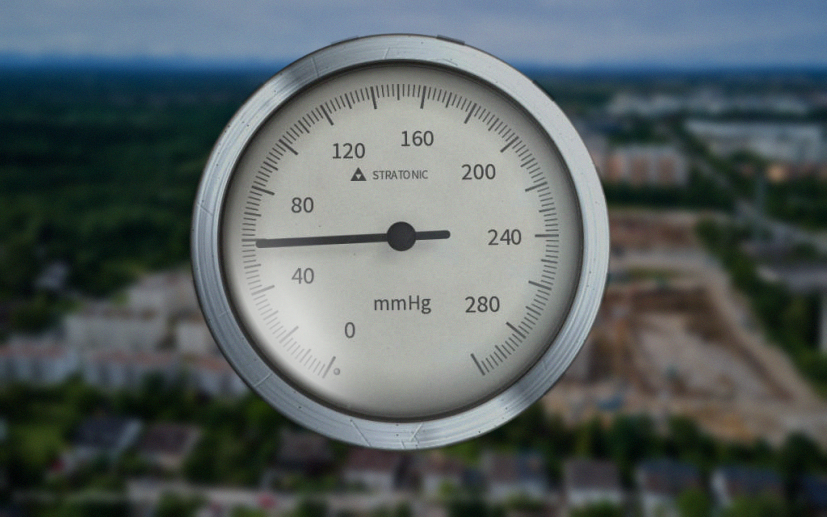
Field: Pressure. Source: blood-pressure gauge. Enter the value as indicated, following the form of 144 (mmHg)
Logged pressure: 58 (mmHg)
